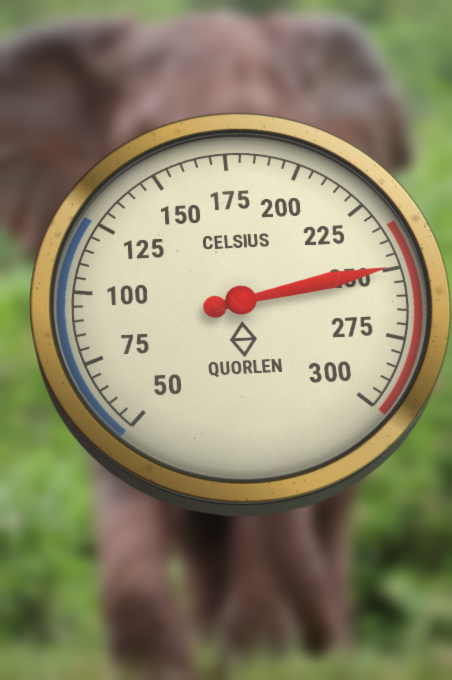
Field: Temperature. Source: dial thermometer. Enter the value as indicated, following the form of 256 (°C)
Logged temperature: 250 (°C)
